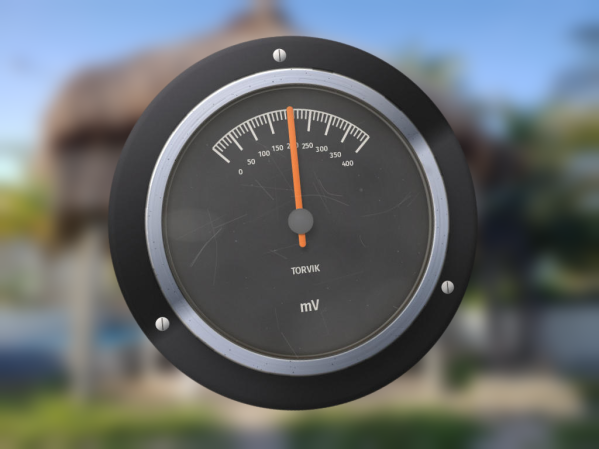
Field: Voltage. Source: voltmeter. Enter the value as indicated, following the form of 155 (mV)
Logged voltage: 200 (mV)
